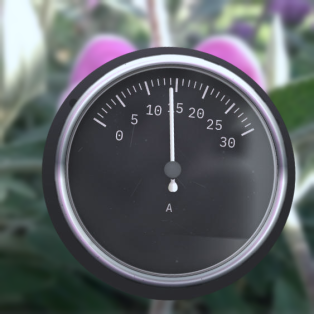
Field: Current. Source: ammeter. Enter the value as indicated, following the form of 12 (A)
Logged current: 14 (A)
